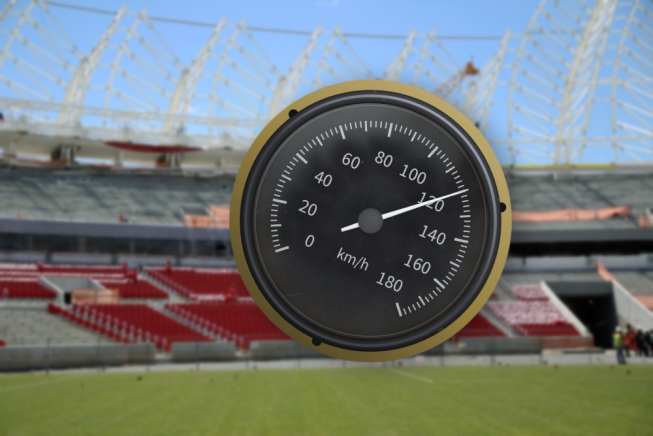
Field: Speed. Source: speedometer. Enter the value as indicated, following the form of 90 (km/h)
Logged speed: 120 (km/h)
